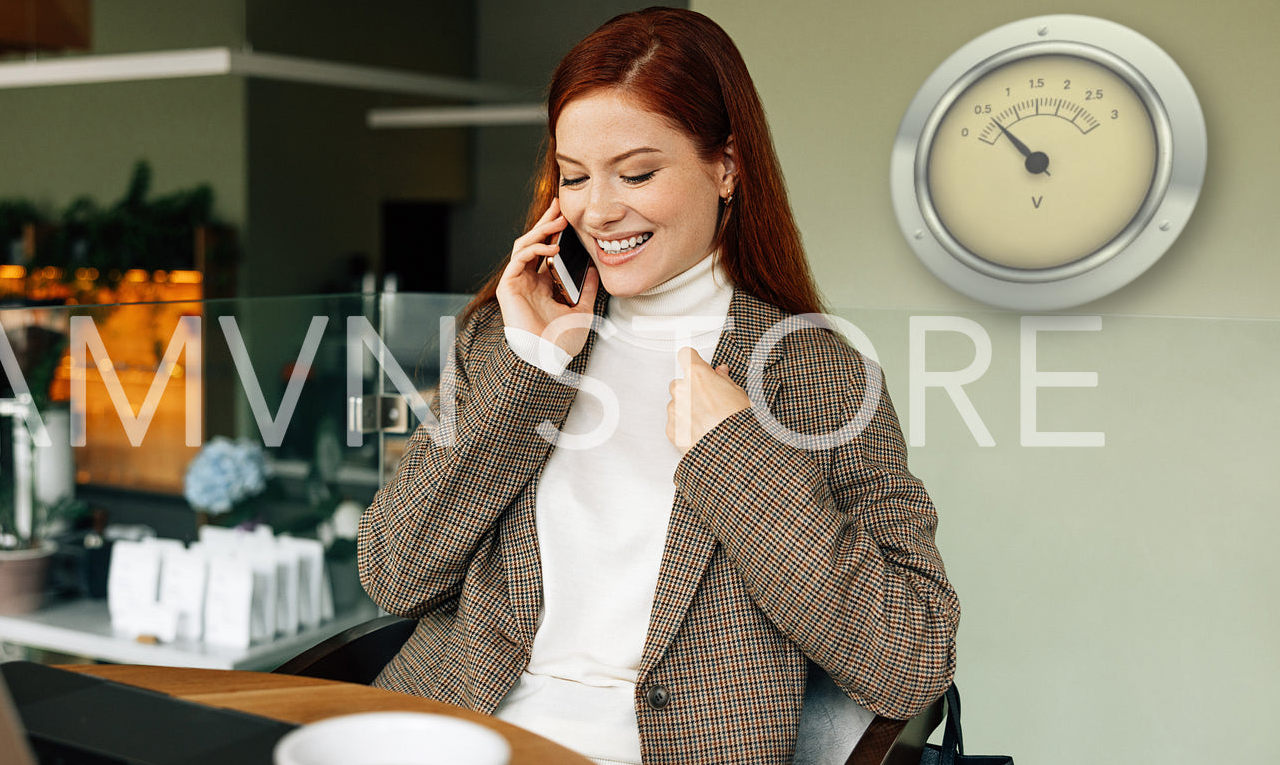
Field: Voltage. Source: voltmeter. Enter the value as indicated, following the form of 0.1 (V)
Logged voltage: 0.5 (V)
